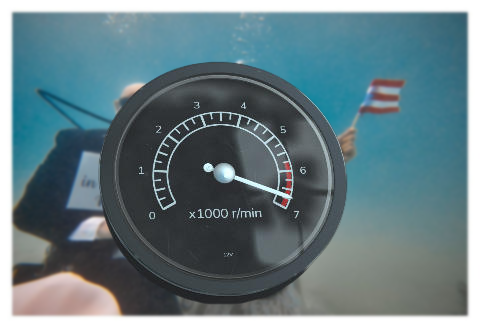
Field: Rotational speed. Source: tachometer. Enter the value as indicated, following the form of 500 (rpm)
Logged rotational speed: 6750 (rpm)
